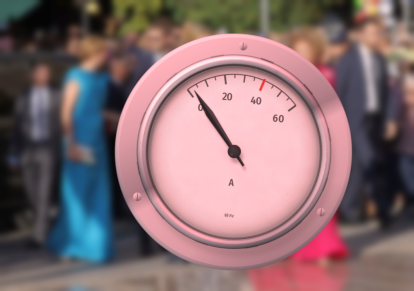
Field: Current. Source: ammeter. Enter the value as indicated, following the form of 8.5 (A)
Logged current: 2.5 (A)
